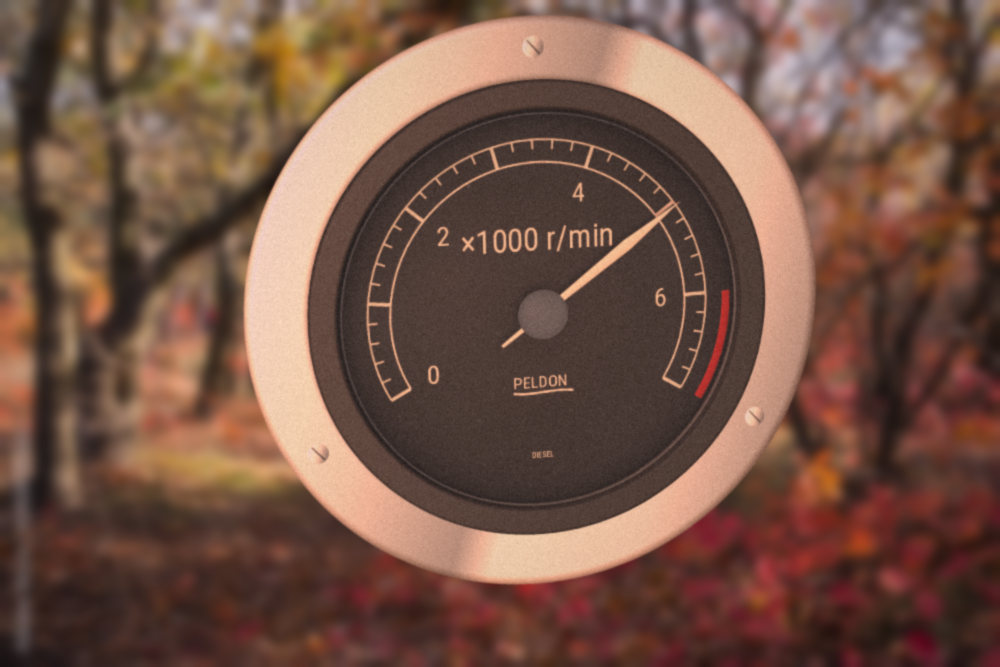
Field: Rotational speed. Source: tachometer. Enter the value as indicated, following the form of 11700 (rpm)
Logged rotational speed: 5000 (rpm)
